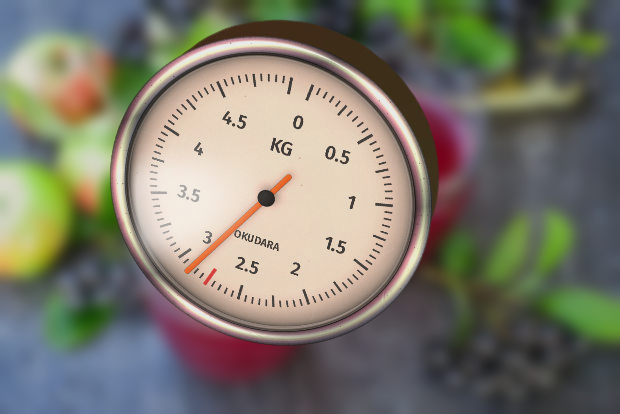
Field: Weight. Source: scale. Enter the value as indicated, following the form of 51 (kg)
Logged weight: 2.9 (kg)
